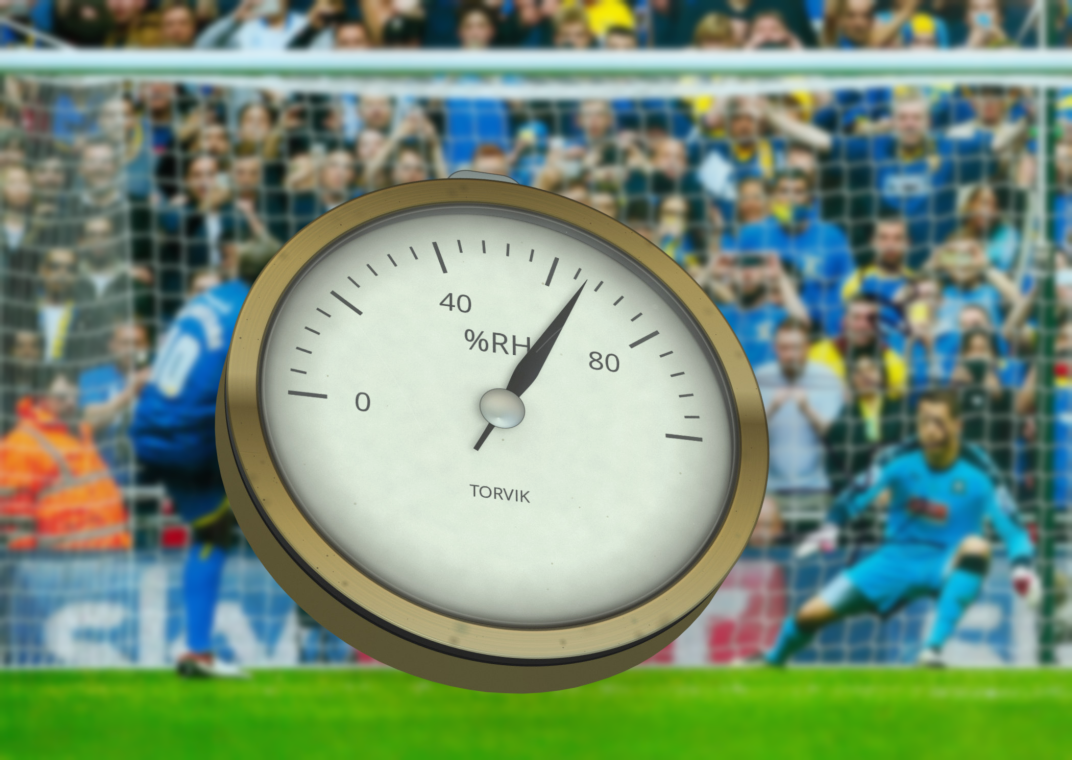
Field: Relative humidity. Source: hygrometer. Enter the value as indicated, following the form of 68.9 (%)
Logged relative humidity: 66 (%)
